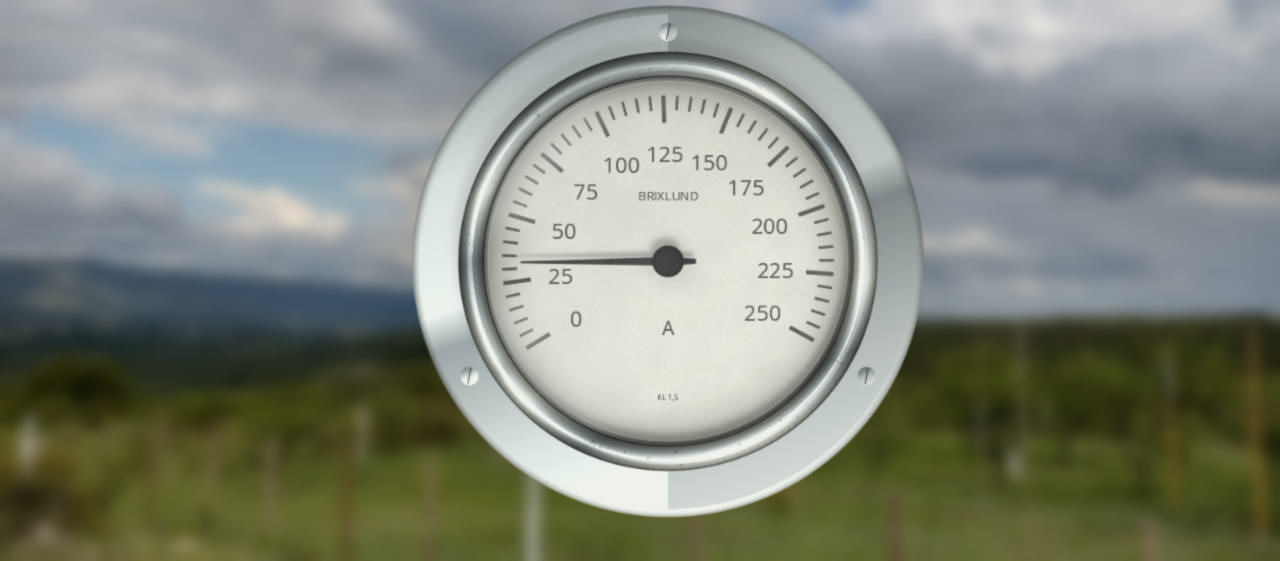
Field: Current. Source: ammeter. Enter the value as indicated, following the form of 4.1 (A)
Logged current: 32.5 (A)
